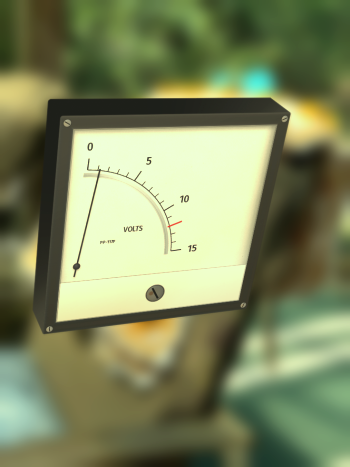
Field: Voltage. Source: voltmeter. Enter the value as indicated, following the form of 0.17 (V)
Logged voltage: 1 (V)
